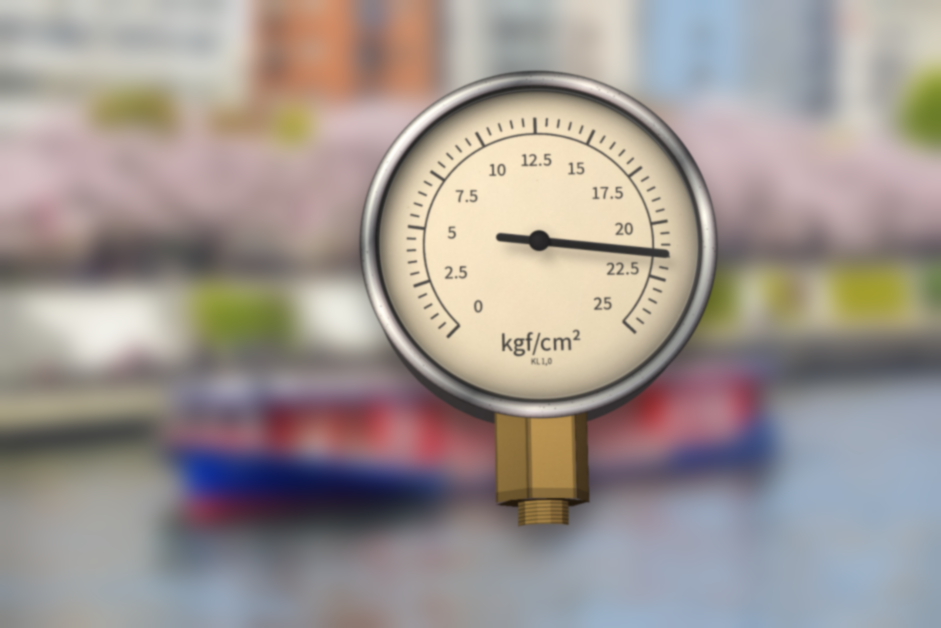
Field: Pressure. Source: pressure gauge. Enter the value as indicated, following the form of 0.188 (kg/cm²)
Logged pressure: 21.5 (kg/cm²)
